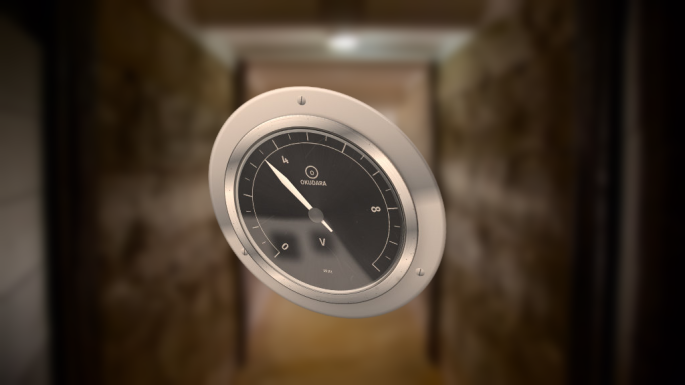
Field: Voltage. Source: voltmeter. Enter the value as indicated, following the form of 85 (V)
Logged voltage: 3.5 (V)
